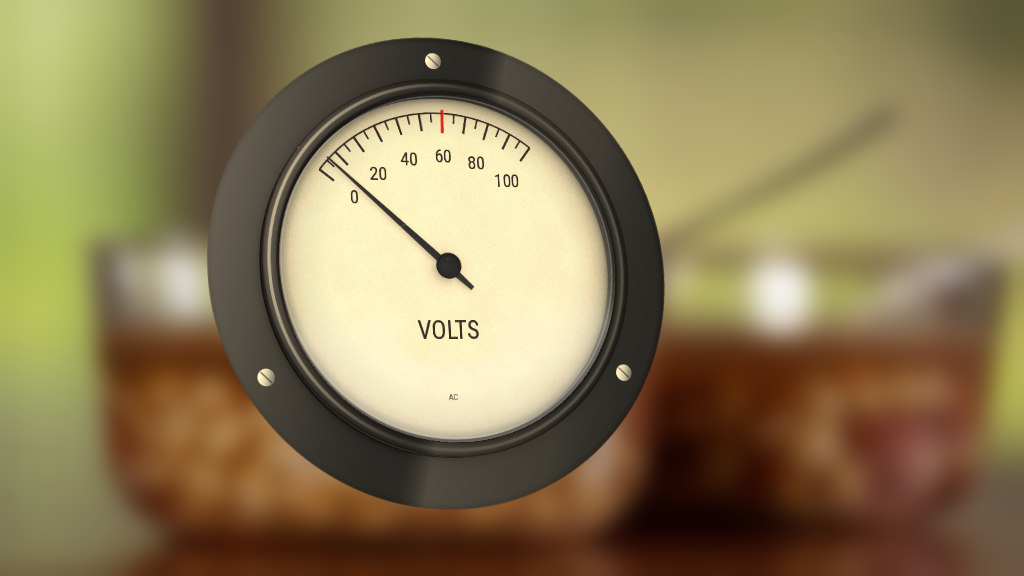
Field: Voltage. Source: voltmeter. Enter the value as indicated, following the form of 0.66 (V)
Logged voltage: 5 (V)
